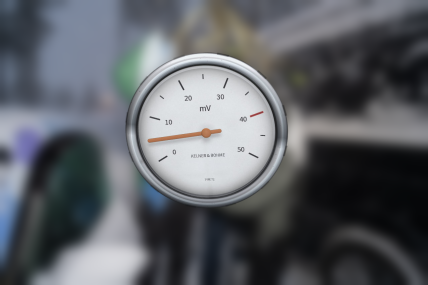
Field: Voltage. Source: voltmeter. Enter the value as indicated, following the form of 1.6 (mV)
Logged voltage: 5 (mV)
